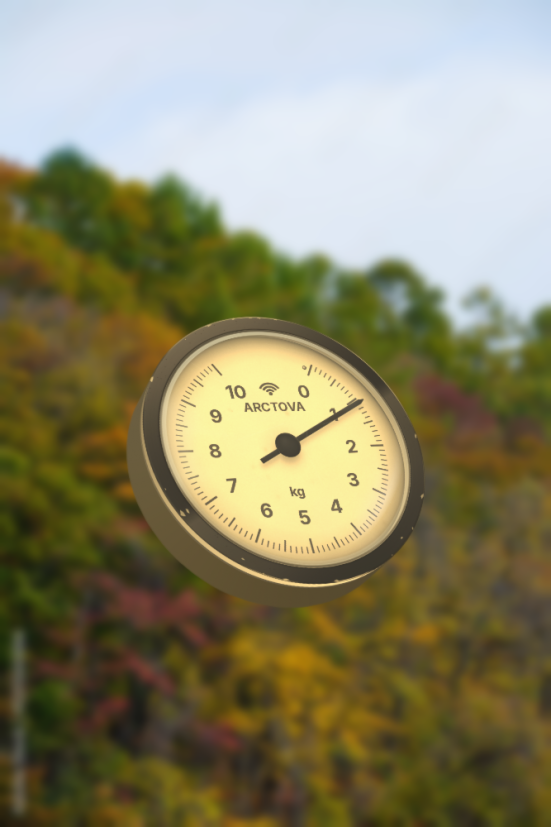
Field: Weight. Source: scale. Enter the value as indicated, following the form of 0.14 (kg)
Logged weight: 1.1 (kg)
